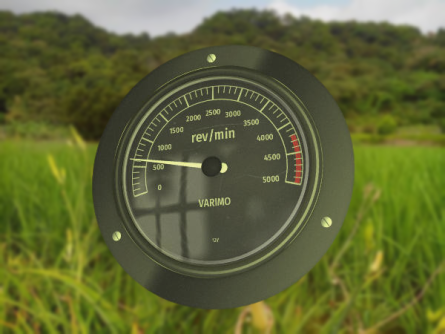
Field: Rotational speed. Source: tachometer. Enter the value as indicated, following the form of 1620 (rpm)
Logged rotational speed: 600 (rpm)
